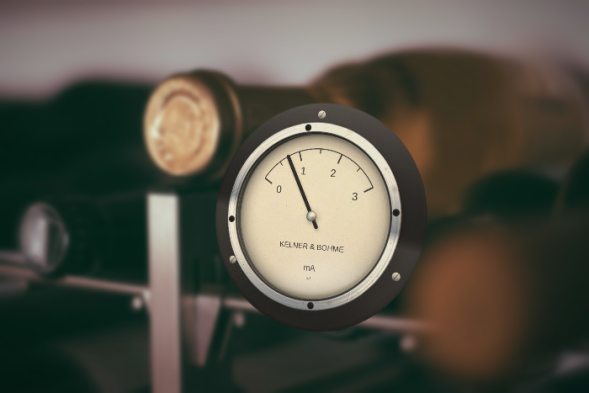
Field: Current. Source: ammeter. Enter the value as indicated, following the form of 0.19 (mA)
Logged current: 0.75 (mA)
